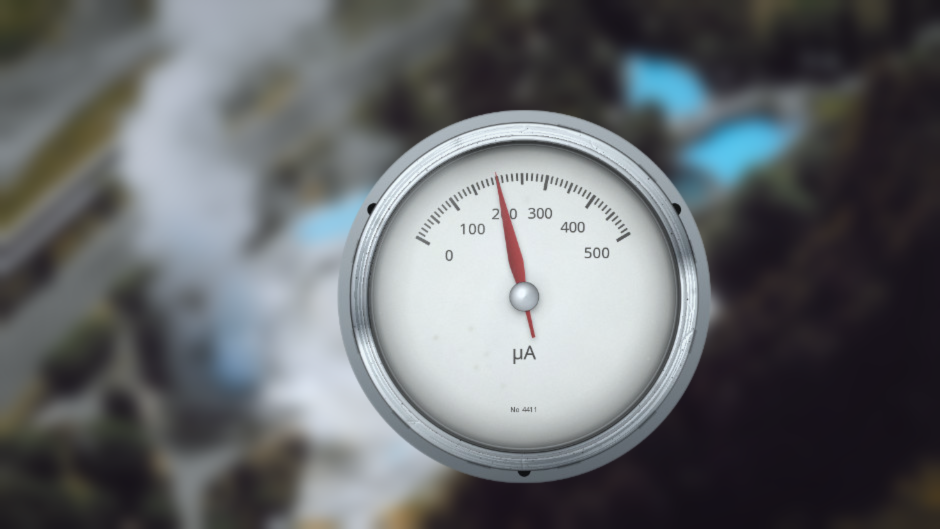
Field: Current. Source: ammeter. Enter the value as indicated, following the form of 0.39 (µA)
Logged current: 200 (µA)
